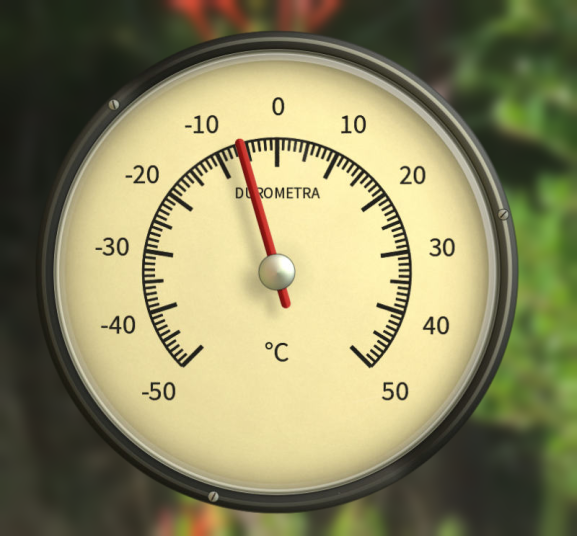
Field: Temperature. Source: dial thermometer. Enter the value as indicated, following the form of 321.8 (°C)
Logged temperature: -6 (°C)
